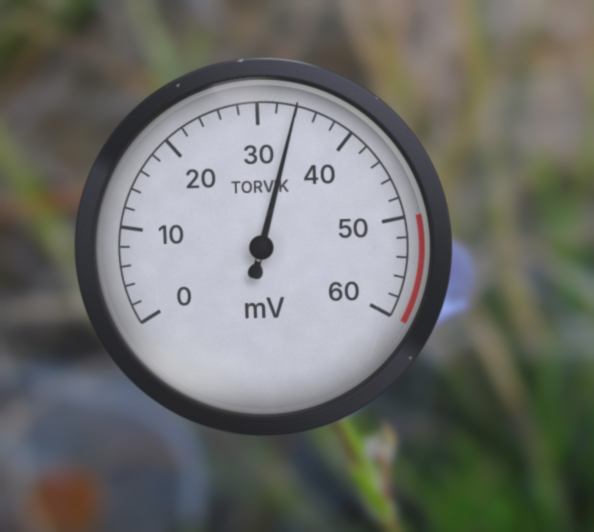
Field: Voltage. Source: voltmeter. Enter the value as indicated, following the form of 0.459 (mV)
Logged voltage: 34 (mV)
